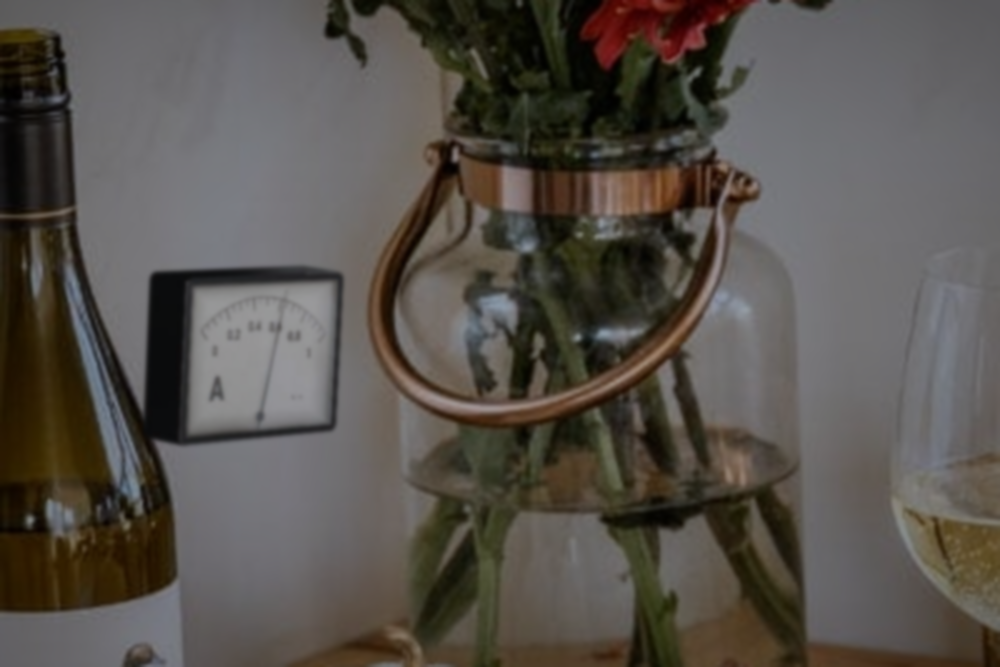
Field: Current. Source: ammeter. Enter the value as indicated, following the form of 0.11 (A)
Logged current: 0.6 (A)
